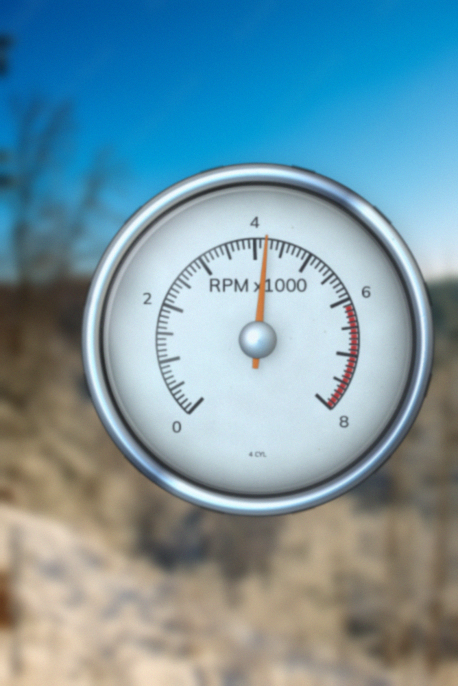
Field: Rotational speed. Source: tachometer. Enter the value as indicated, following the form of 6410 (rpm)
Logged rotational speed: 4200 (rpm)
